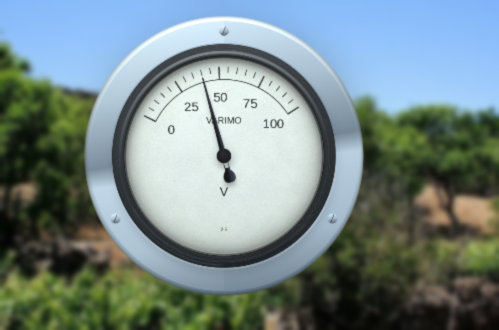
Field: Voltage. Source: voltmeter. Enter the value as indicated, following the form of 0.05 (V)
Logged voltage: 40 (V)
